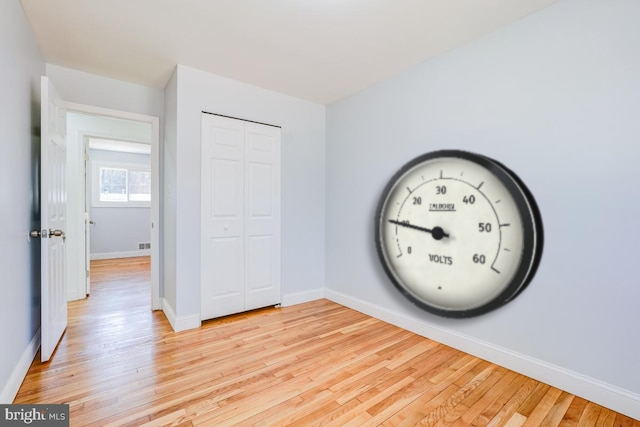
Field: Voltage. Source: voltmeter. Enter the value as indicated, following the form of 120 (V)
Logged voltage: 10 (V)
